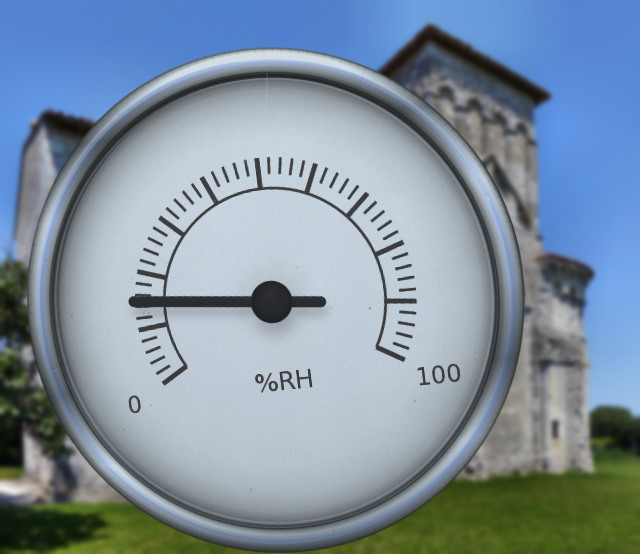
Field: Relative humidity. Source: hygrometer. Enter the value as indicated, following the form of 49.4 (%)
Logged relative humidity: 15 (%)
